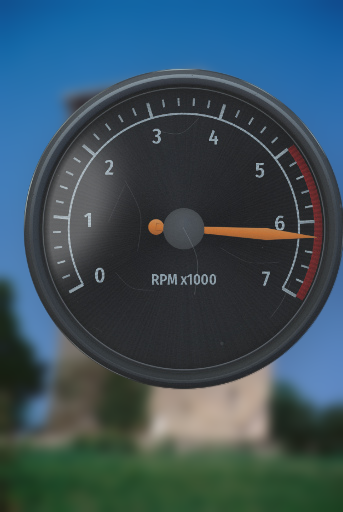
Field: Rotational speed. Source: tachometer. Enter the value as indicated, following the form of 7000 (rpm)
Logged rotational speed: 6200 (rpm)
